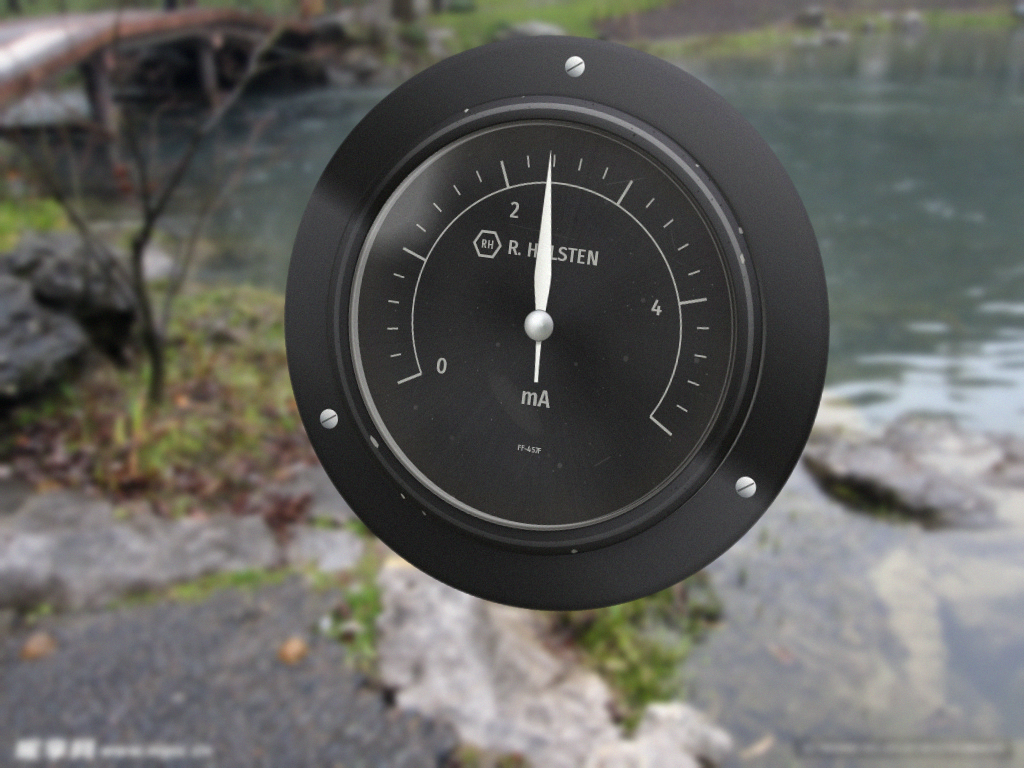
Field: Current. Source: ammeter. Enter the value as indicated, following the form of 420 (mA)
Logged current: 2.4 (mA)
